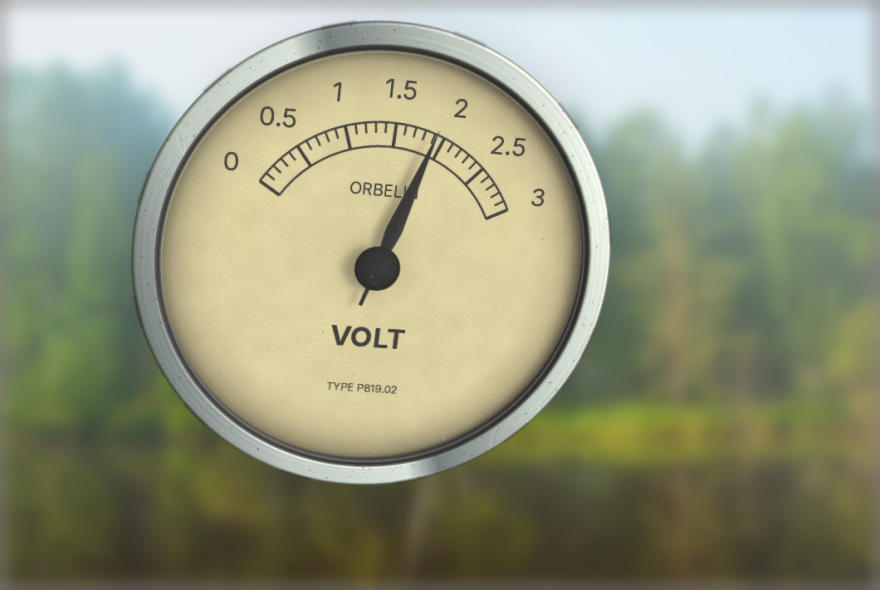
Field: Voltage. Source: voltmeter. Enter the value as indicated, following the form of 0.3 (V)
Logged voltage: 1.9 (V)
